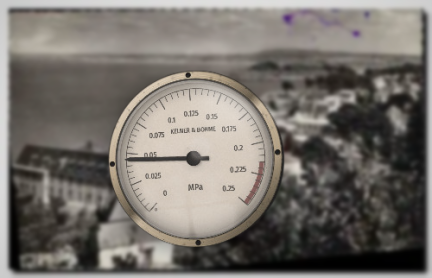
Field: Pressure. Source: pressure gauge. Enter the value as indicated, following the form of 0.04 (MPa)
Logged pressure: 0.045 (MPa)
